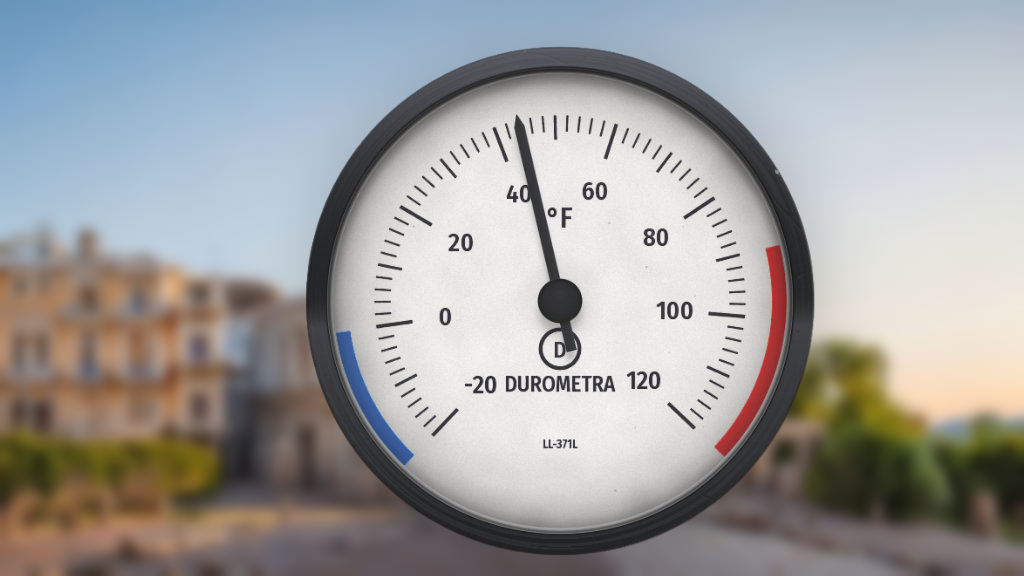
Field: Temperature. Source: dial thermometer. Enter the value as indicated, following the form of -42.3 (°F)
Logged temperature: 44 (°F)
